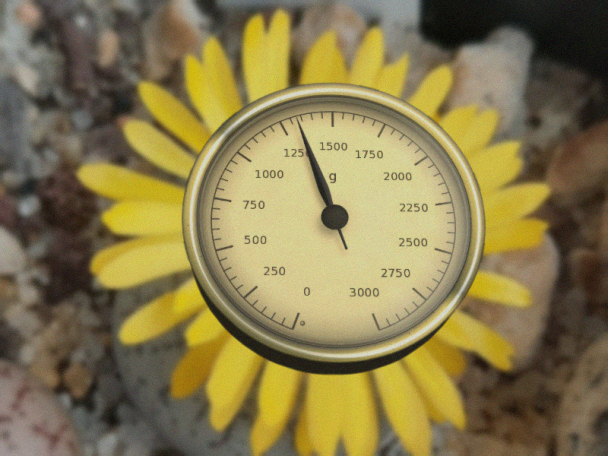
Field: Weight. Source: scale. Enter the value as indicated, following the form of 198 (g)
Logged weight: 1325 (g)
